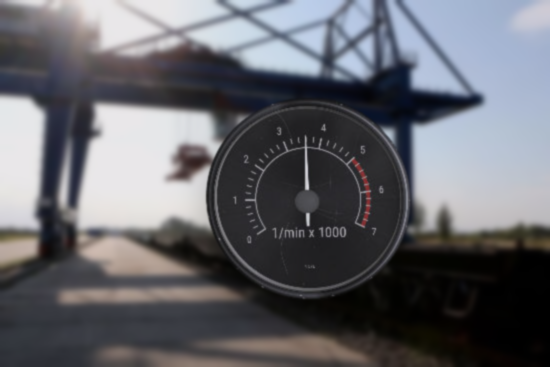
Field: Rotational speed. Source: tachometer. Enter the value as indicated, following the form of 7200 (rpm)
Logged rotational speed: 3600 (rpm)
